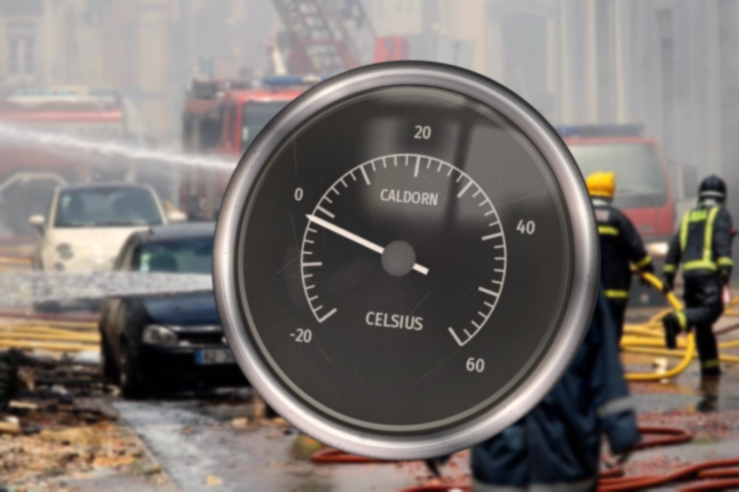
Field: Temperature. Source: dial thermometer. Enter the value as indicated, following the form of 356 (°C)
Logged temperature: -2 (°C)
